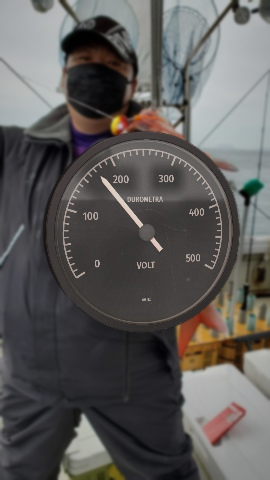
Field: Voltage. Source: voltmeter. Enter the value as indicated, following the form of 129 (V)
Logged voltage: 170 (V)
